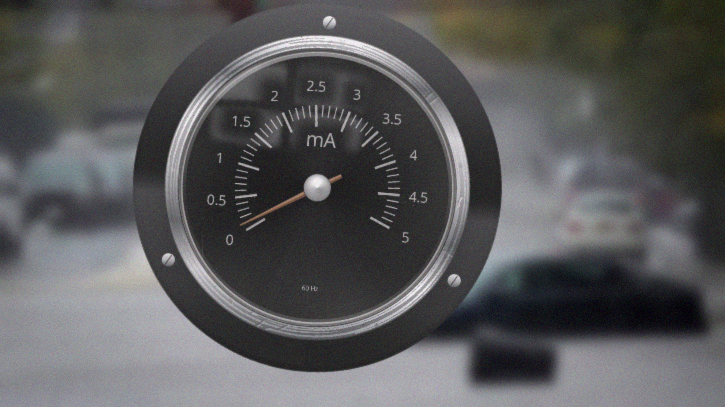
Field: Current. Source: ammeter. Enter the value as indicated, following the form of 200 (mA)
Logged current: 0.1 (mA)
